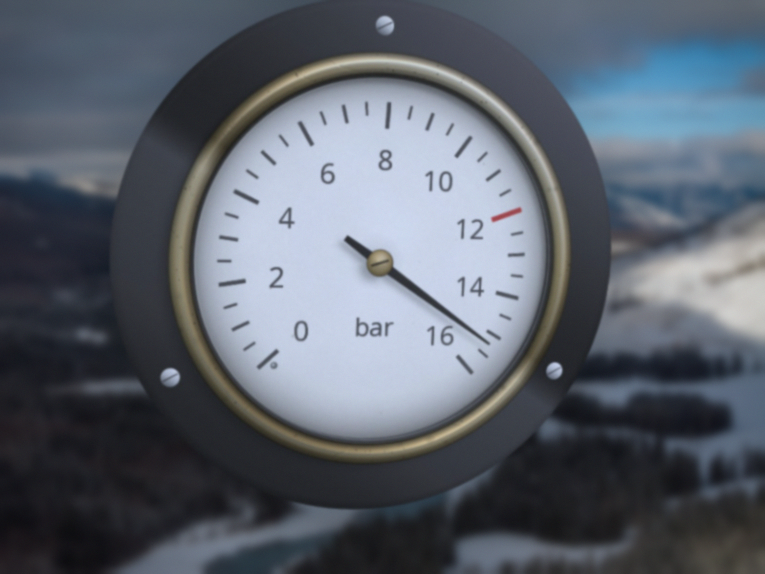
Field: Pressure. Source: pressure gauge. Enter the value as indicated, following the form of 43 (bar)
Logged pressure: 15.25 (bar)
